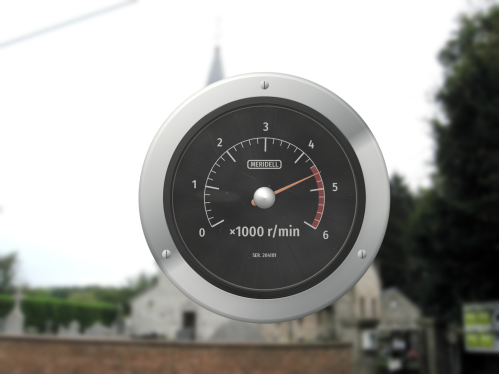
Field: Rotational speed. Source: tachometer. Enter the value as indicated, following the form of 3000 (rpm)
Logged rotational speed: 4600 (rpm)
